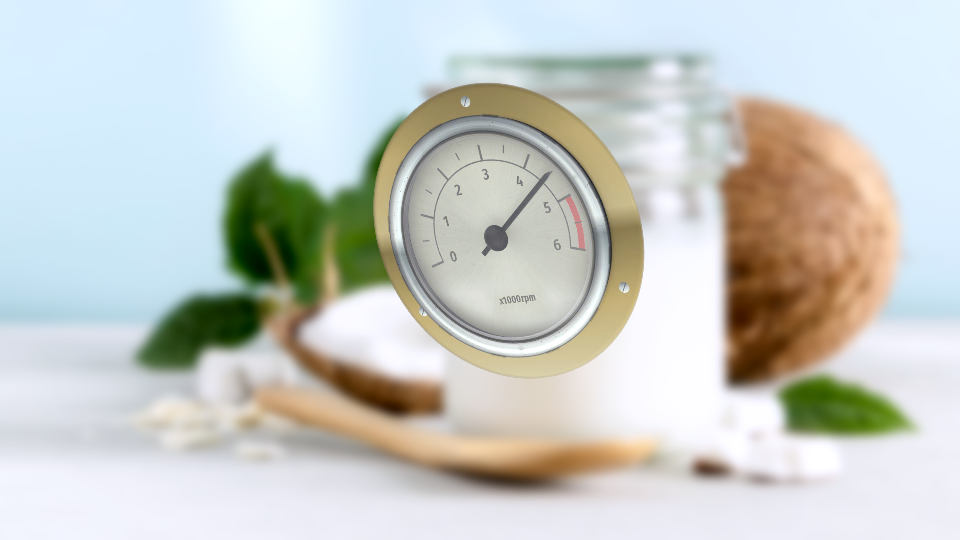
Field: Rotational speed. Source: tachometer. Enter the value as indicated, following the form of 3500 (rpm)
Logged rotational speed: 4500 (rpm)
